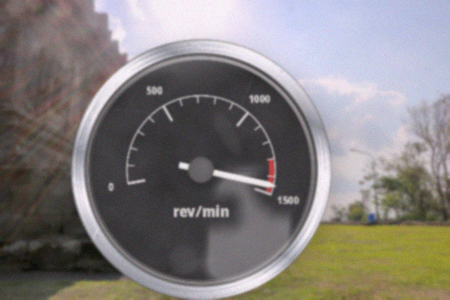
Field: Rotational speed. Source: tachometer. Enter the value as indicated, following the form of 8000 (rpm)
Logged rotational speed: 1450 (rpm)
